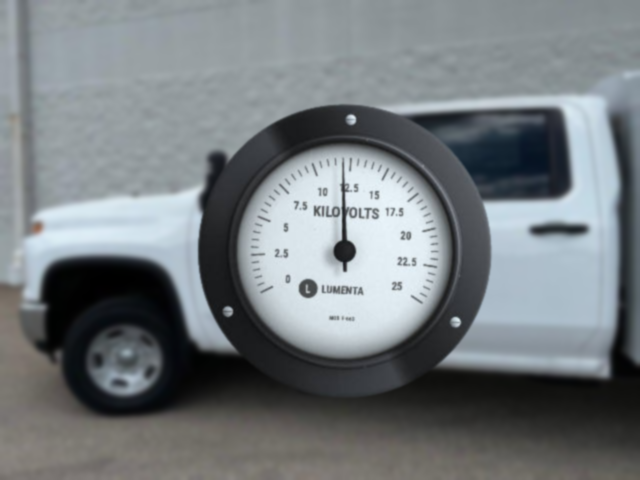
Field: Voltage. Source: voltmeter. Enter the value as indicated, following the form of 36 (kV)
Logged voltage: 12 (kV)
